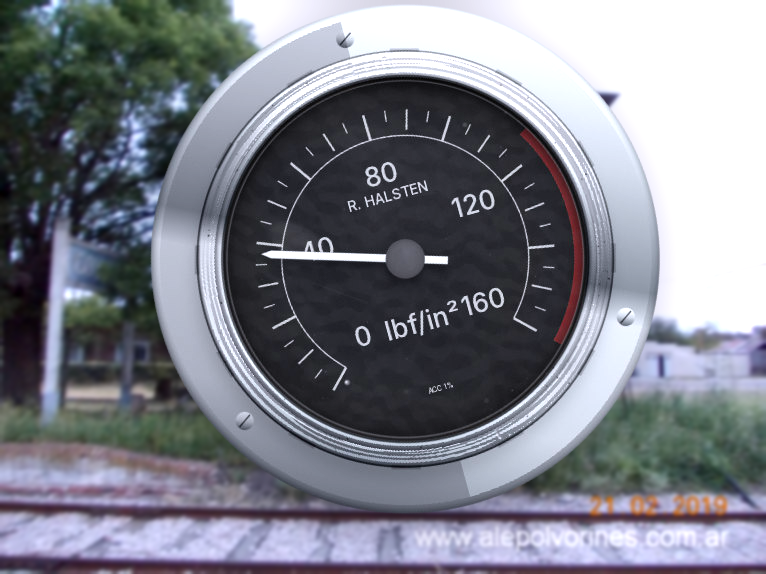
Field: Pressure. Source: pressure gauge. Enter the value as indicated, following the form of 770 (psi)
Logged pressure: 37.5 (psi)
